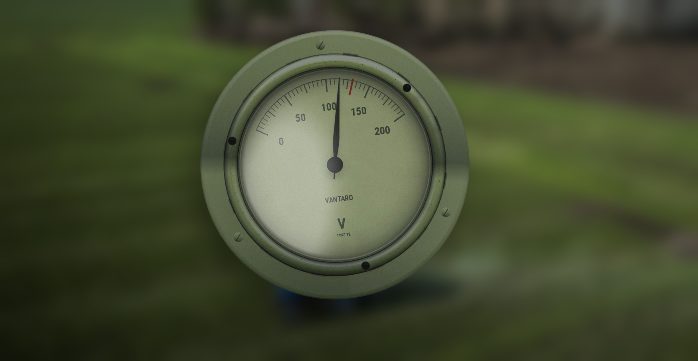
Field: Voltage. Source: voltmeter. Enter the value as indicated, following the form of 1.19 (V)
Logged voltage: 115 (V)
